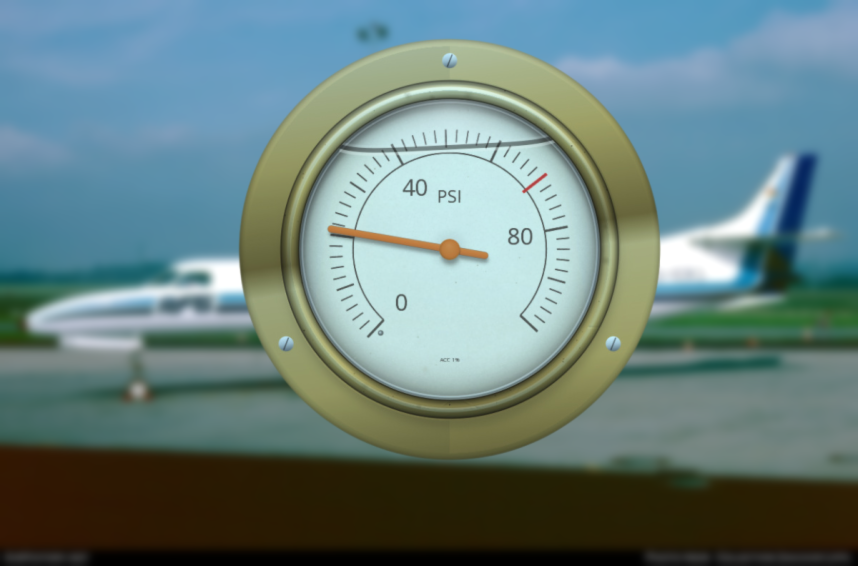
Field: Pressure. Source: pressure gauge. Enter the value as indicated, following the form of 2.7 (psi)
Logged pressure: 21 (psi)
